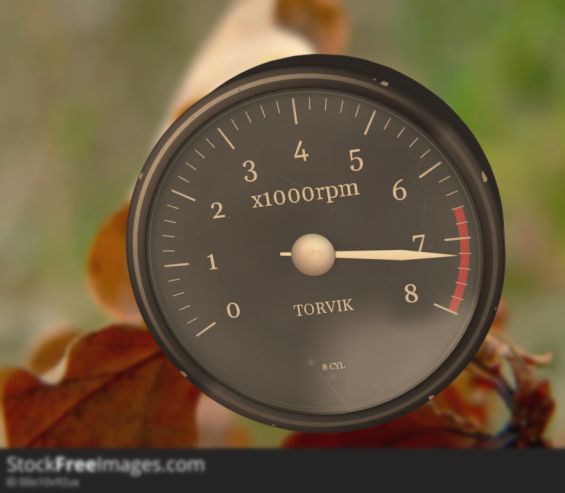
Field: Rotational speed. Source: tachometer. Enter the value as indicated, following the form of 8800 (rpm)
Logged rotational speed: 7200 (rpm)
